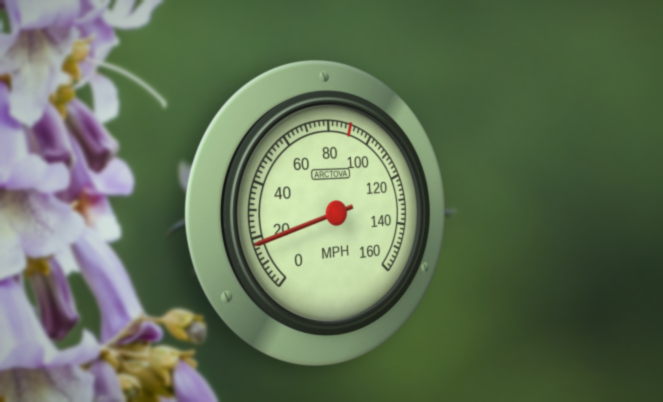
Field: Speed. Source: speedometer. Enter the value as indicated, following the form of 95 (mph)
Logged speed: 18 (mph)
